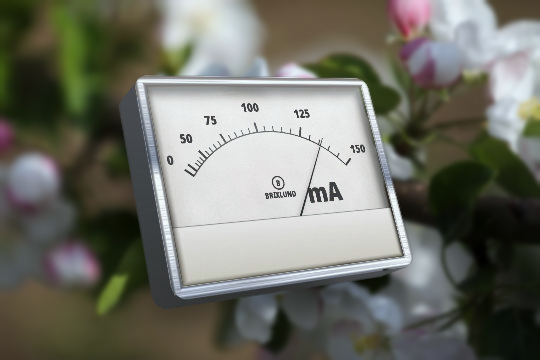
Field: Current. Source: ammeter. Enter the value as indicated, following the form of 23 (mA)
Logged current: 135 (mA)
